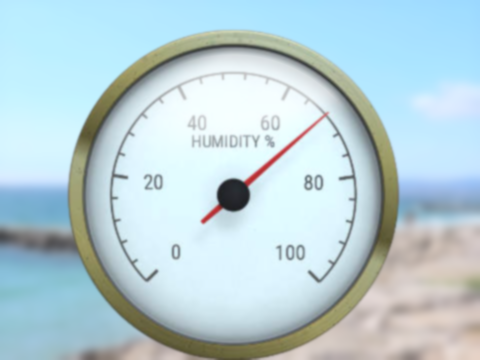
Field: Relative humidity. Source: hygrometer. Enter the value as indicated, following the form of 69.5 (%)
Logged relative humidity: 68 (%)
